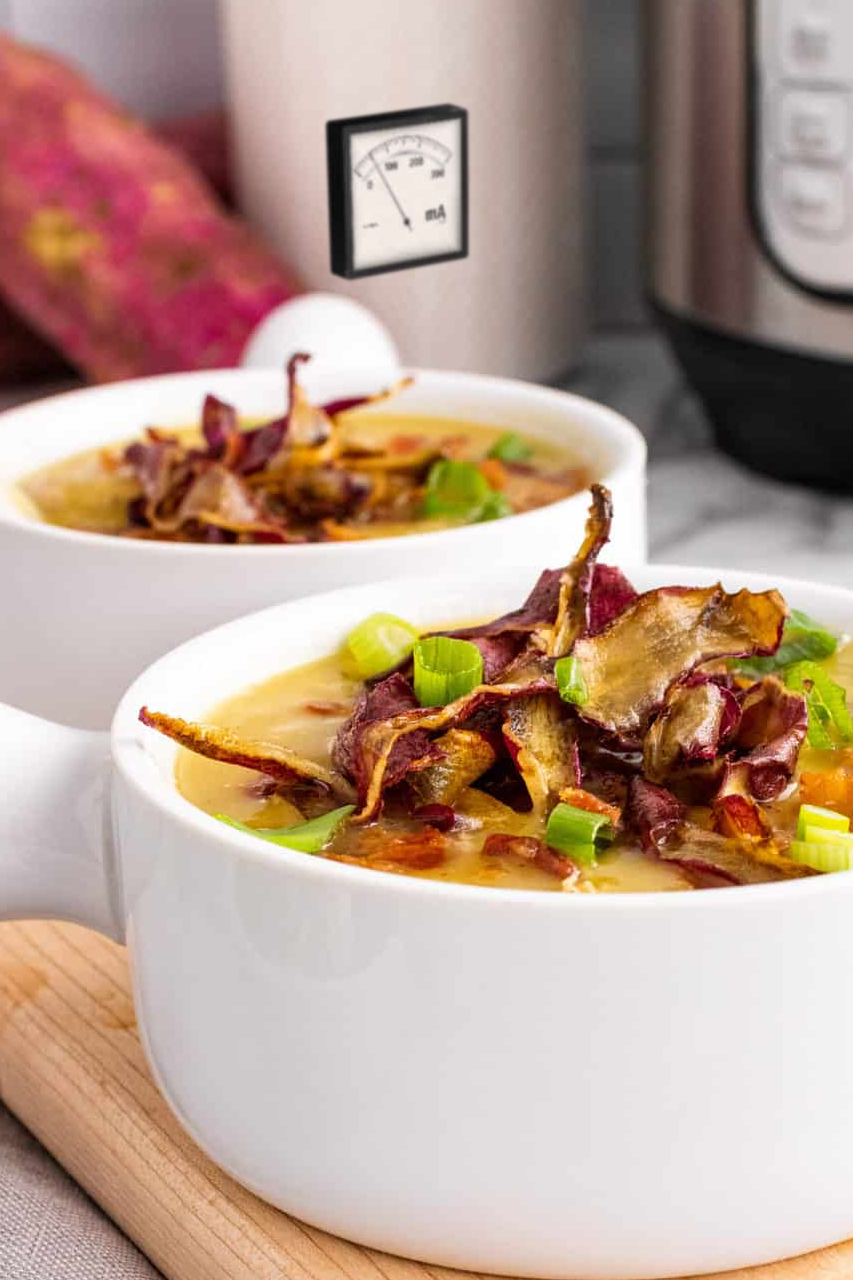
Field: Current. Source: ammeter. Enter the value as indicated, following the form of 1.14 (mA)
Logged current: 50 (mA)
